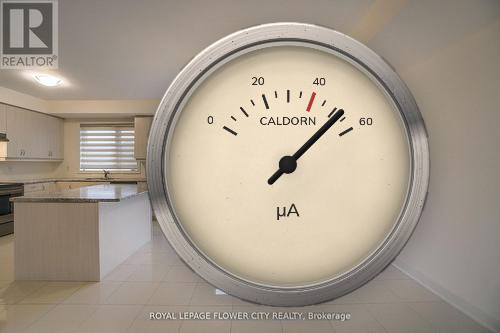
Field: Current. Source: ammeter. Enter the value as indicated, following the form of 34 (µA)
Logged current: 52.5 (µA)
